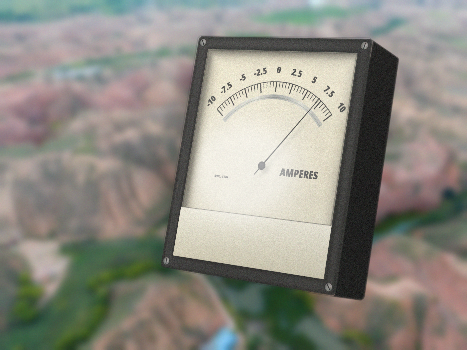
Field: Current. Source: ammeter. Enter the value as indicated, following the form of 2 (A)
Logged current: 7.5 (A)
